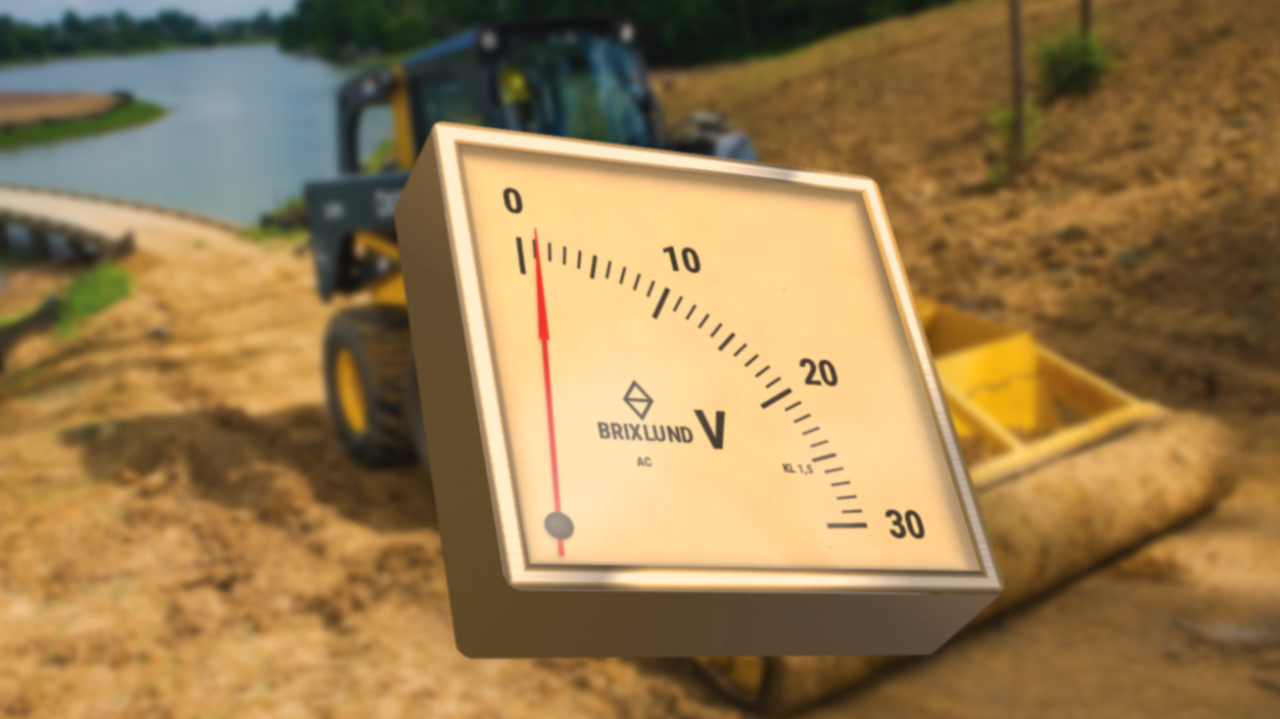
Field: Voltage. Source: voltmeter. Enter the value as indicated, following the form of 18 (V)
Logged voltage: 1 (V)
